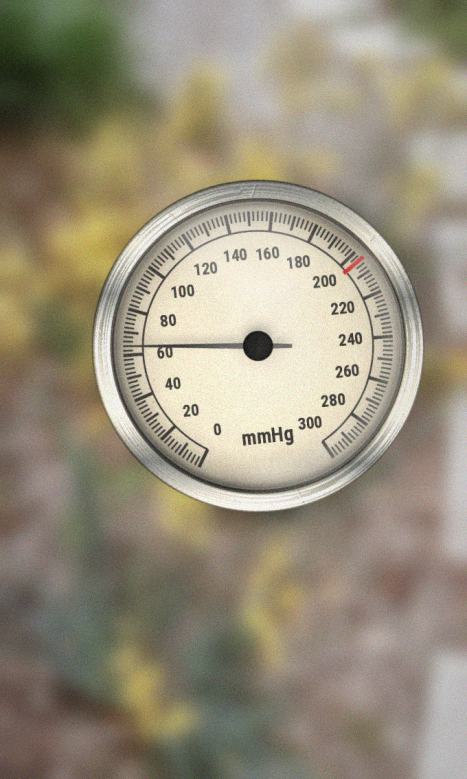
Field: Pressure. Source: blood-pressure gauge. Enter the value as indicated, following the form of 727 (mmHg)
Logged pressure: 64 (mmHg)
